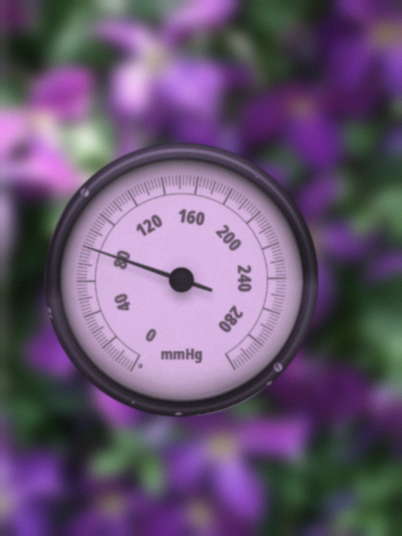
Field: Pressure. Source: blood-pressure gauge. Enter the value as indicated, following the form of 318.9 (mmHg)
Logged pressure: 80 (mmHg)
